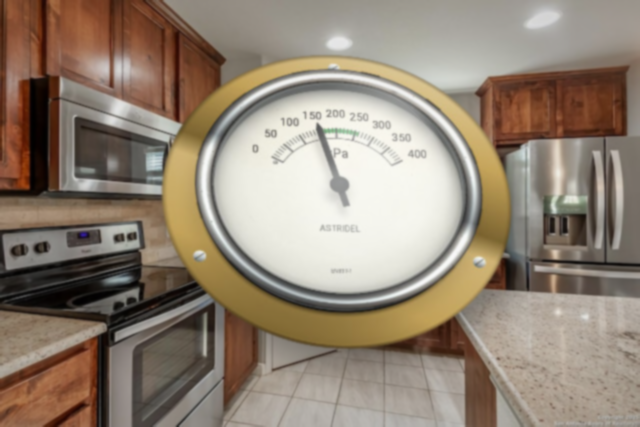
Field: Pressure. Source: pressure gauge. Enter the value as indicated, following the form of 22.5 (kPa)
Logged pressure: 150 (kPa)
